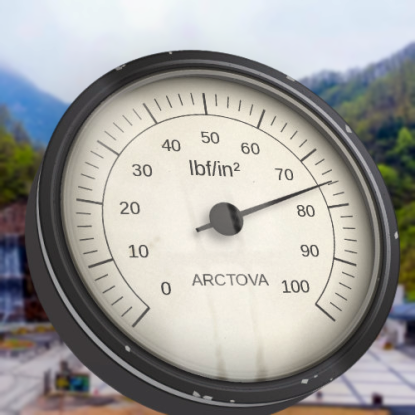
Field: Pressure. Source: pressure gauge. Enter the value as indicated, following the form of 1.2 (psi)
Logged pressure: 76 (psi)
